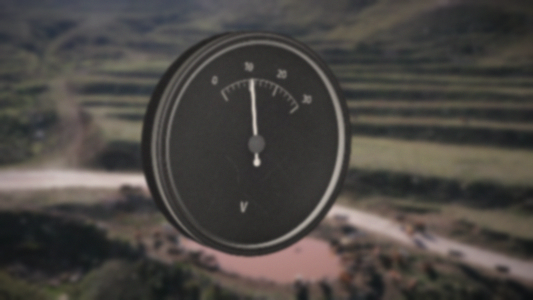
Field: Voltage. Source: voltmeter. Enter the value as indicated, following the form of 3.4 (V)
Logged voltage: 10 (V)
